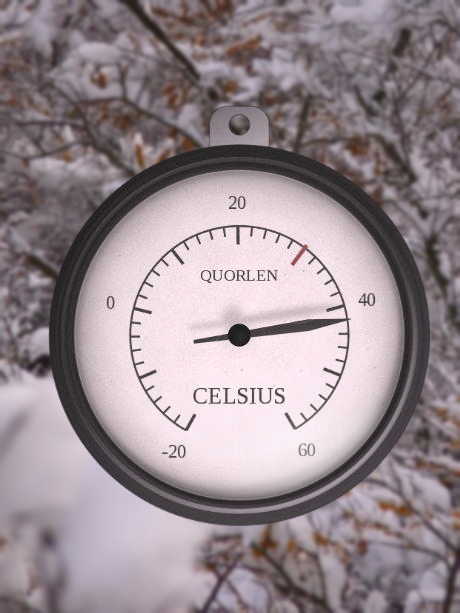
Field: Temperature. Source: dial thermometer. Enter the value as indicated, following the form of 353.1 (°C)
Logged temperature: 42 (°C)
